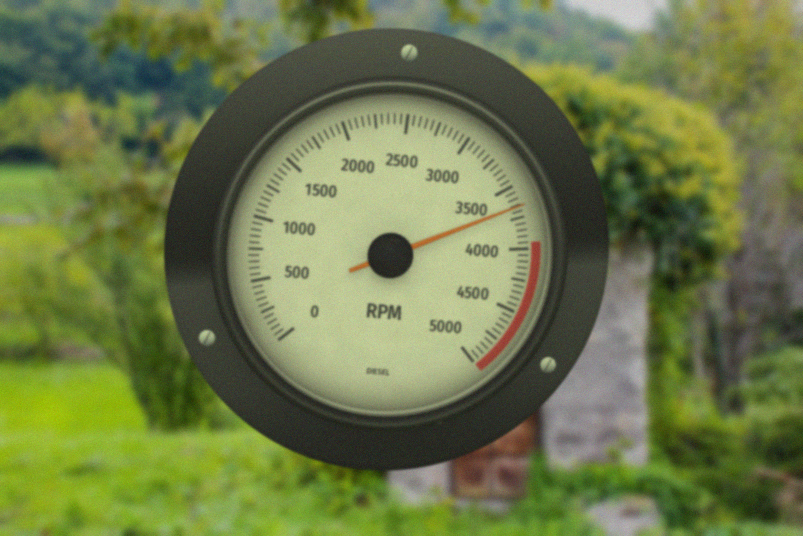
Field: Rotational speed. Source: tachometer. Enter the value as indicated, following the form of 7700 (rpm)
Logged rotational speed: 3650 (rpm)
